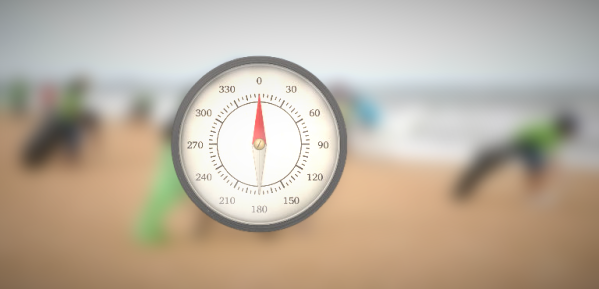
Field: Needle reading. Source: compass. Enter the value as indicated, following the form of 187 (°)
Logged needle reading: 0 (°)
